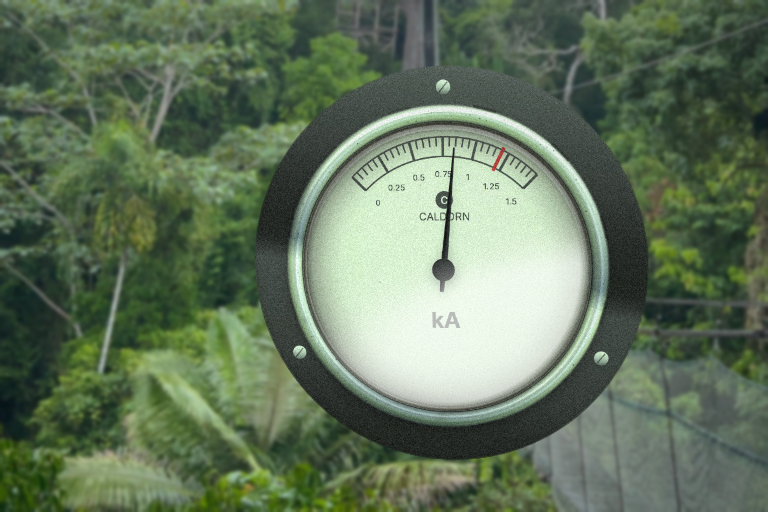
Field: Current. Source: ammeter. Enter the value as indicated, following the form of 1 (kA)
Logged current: 0.85 (kA)
